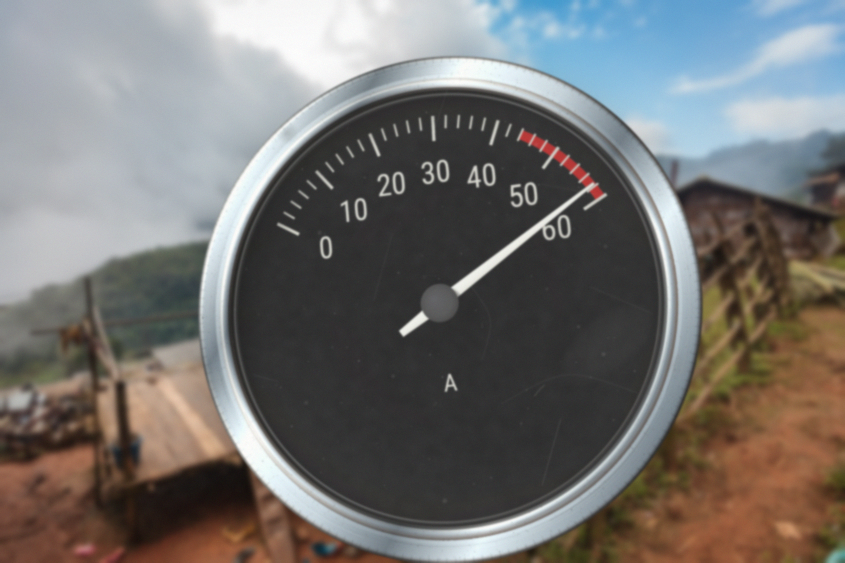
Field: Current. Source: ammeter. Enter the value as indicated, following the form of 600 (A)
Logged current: 58 (A)
